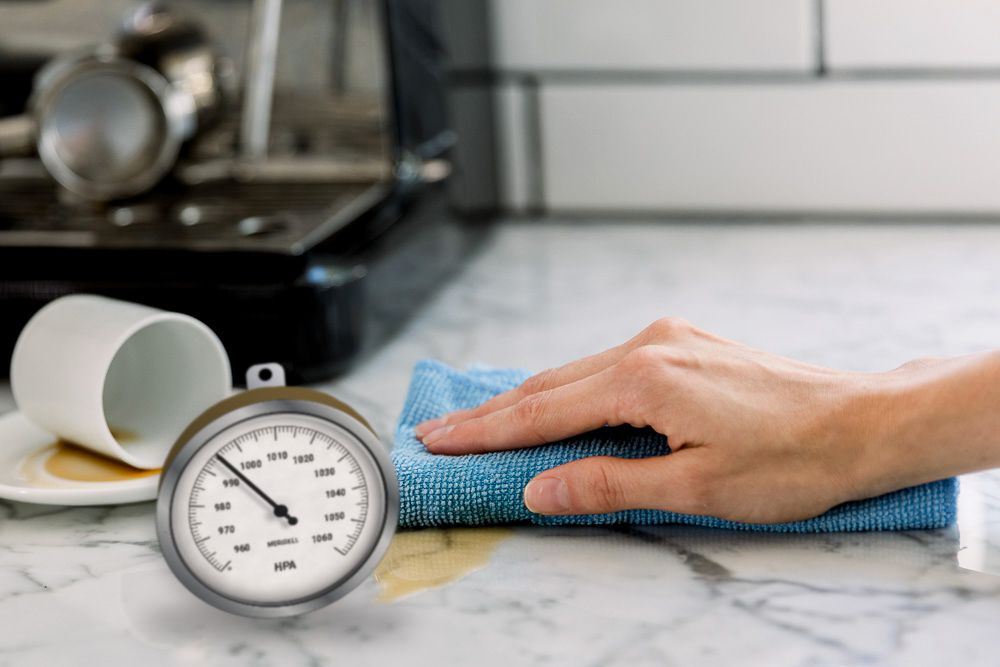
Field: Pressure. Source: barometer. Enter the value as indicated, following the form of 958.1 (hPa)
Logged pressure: 995 (hPa)
